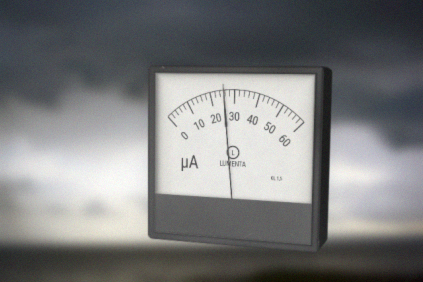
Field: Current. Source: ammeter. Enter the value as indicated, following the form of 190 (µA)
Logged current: 26 (µA)
